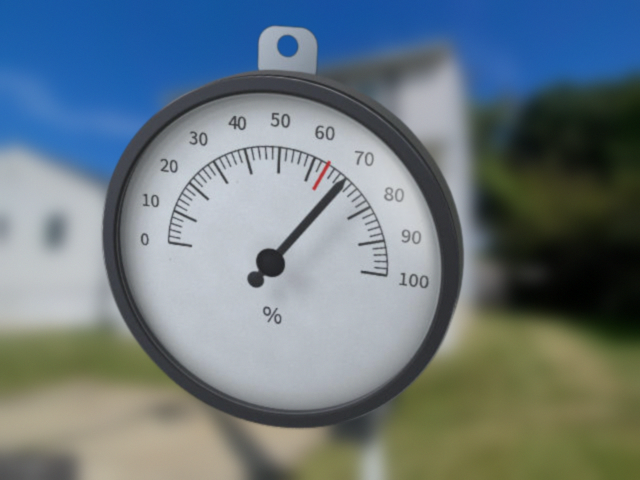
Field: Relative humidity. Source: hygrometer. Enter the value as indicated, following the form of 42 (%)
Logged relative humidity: 70 (%)
